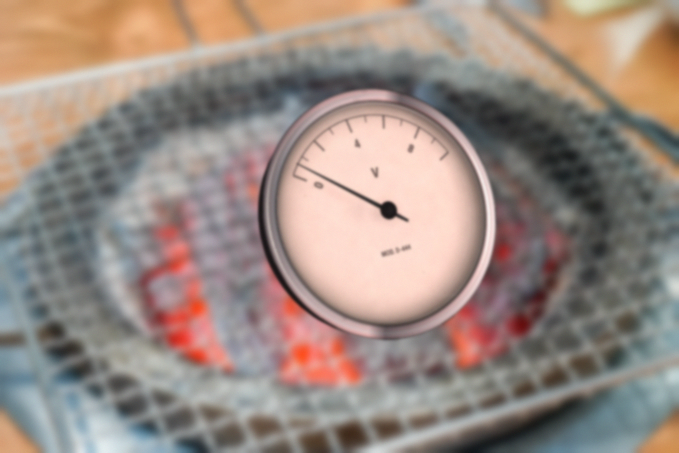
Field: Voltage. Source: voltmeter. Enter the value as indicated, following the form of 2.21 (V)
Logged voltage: 0.5 (V)
